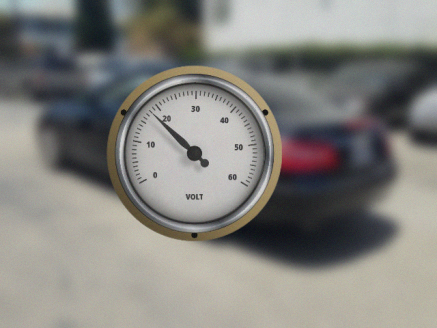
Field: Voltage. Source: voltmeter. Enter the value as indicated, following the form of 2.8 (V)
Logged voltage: 18 (V)
